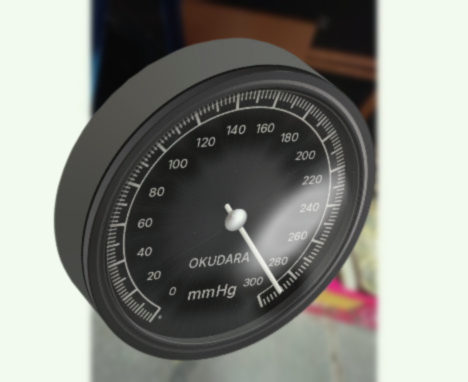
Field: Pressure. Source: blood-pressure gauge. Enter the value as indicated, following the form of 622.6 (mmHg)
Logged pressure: 290 (mmHg)
